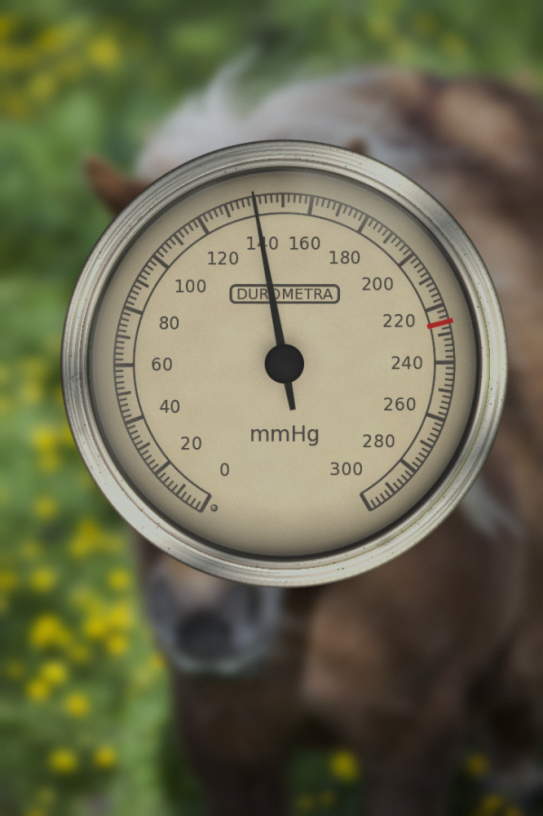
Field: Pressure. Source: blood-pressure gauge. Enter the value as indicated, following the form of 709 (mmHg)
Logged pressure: 140 (mmHg)
